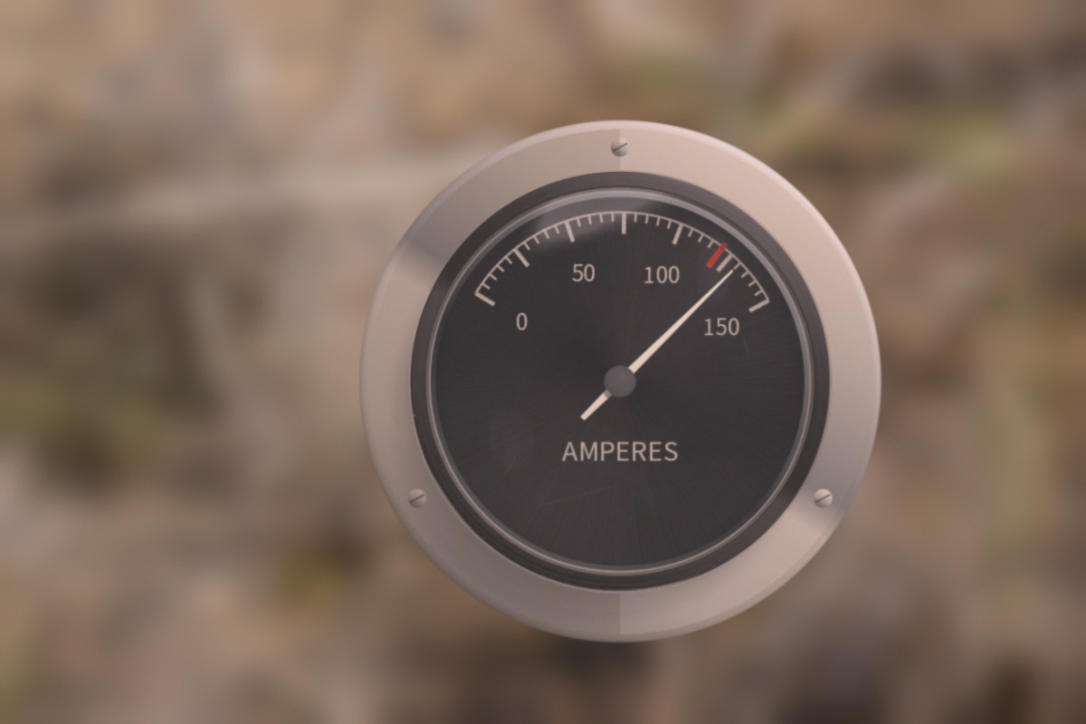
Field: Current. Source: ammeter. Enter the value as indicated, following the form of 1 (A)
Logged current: 130 (A)
